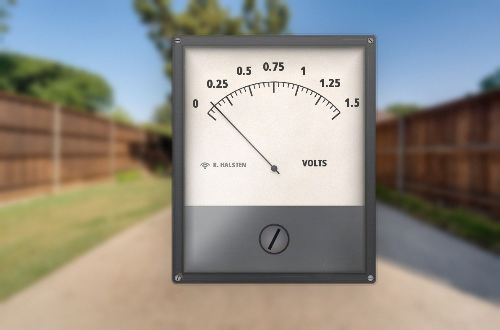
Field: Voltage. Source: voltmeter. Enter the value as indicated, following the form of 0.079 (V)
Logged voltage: 0.1 (V)
